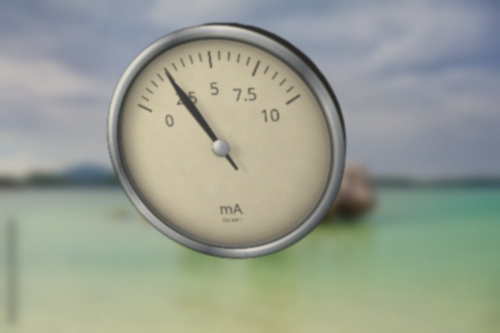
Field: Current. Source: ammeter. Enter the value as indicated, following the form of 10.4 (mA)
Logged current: 2.5 (mA)
